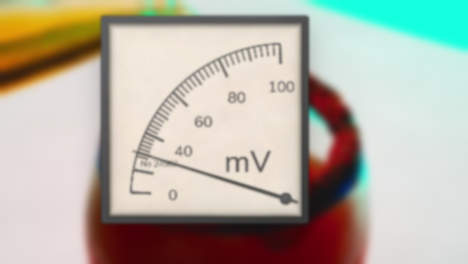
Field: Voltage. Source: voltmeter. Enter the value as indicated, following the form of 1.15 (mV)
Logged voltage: 30 (mV)
